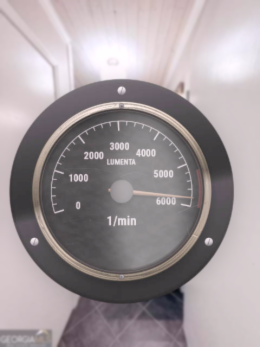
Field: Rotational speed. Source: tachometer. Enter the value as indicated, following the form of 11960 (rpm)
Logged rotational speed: 5800 (rpm)
